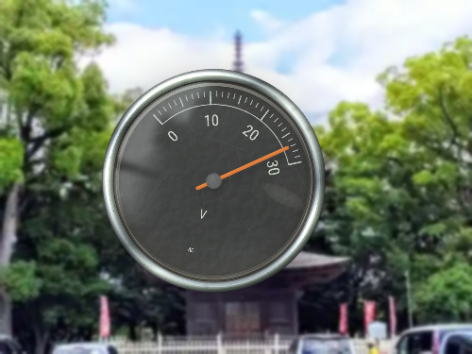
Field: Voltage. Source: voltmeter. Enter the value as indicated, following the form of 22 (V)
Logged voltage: 27 (V)
